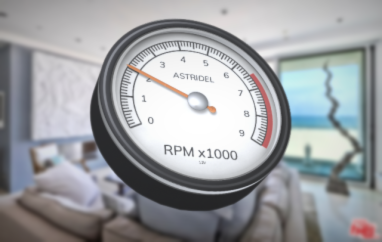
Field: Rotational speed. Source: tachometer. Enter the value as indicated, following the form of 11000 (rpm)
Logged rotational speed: 2000 (rpm)
